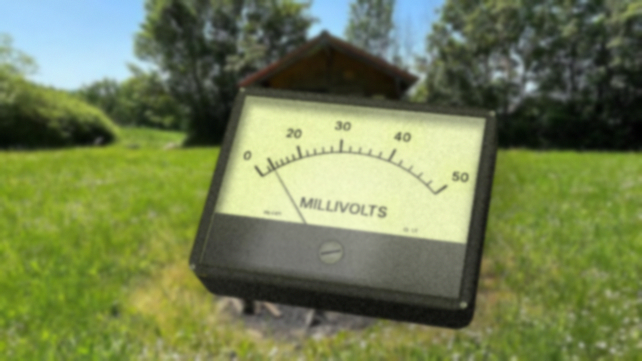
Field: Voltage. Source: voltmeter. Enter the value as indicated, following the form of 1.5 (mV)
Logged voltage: 10 (mV)
